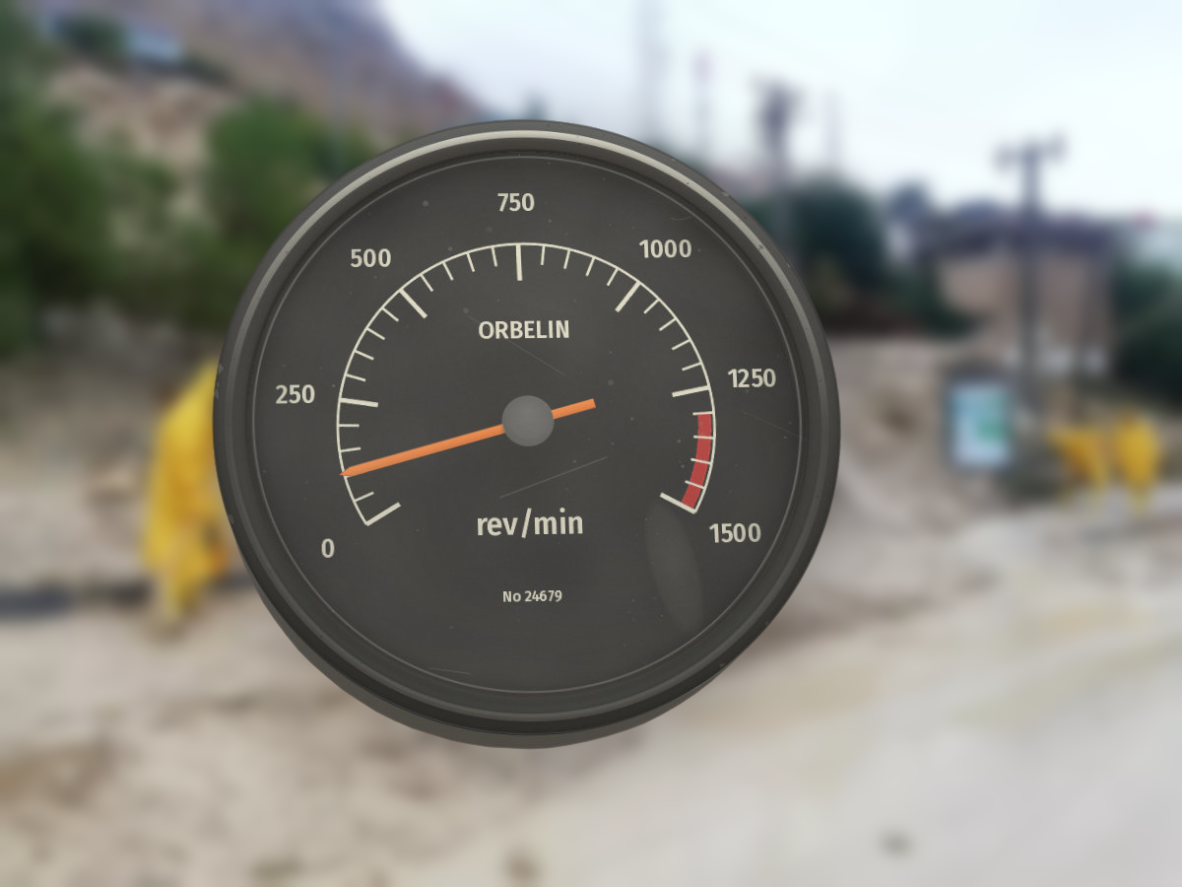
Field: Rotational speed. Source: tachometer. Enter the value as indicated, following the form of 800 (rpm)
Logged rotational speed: 100 (rpm)
